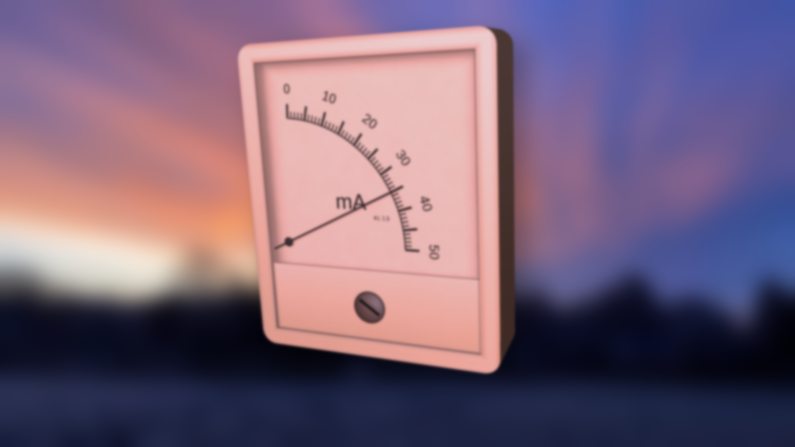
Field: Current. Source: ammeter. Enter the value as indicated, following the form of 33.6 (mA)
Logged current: 35 (mA)
